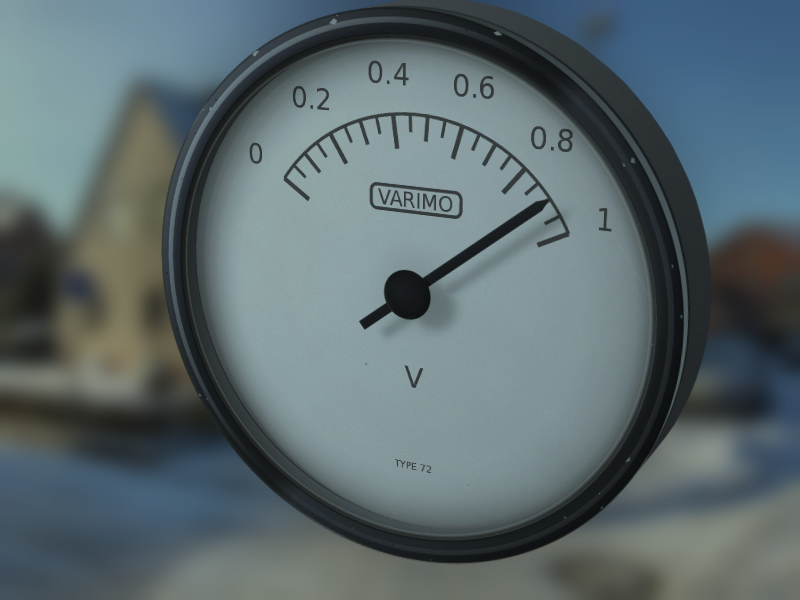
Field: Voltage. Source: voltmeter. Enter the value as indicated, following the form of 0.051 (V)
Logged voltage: 0.9 (V)
